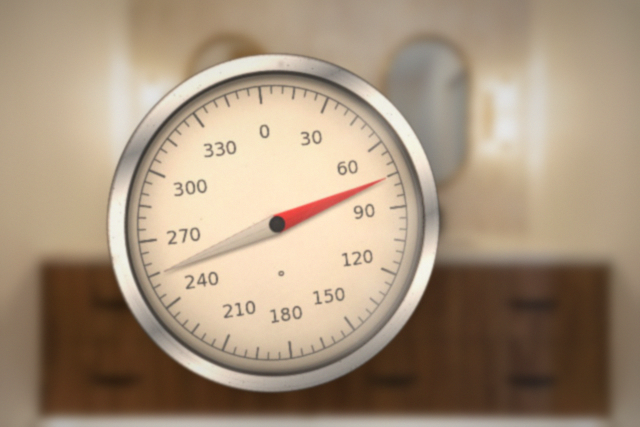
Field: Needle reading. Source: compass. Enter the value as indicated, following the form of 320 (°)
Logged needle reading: 75 (°)
